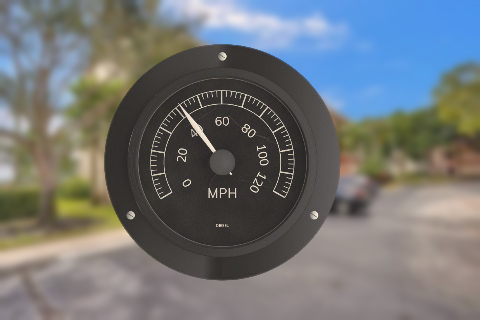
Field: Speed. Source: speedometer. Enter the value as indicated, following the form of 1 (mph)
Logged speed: 42 (mph)
